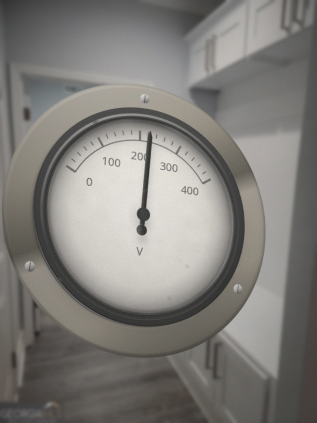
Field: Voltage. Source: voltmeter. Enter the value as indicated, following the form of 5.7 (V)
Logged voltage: 220 (V)
